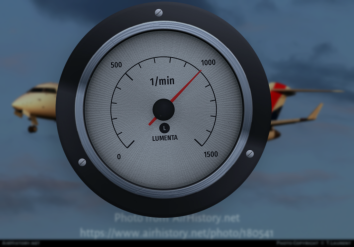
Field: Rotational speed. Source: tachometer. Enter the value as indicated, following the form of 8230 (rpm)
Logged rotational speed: 1000 (rpm)
